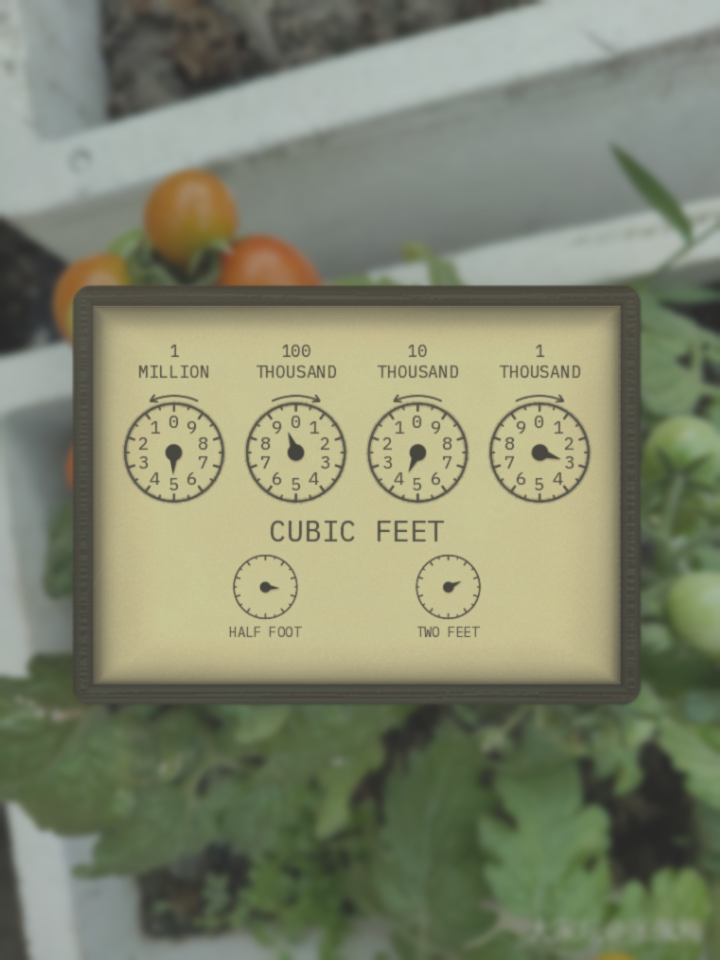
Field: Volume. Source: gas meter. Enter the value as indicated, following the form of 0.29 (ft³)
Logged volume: 494300 (ft³)
